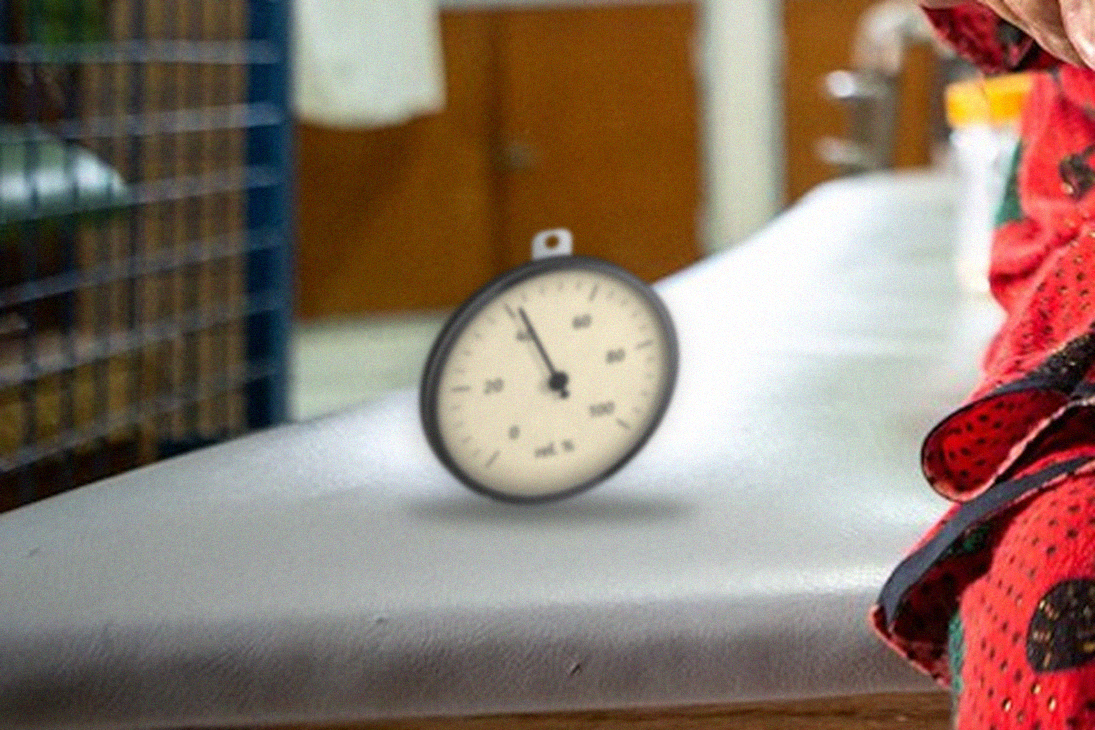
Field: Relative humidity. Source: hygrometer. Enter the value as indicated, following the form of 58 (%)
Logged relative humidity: 42 (%)
